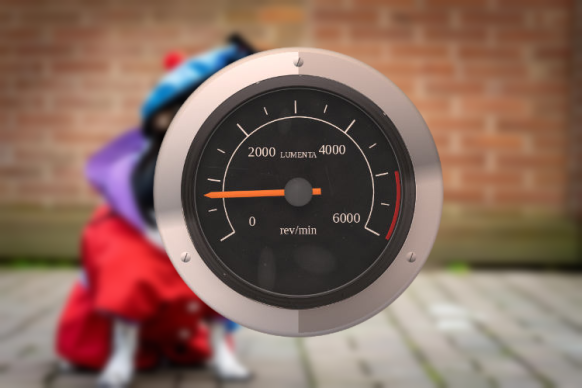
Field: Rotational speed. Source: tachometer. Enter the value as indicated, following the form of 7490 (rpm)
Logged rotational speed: 750 (rpm)
